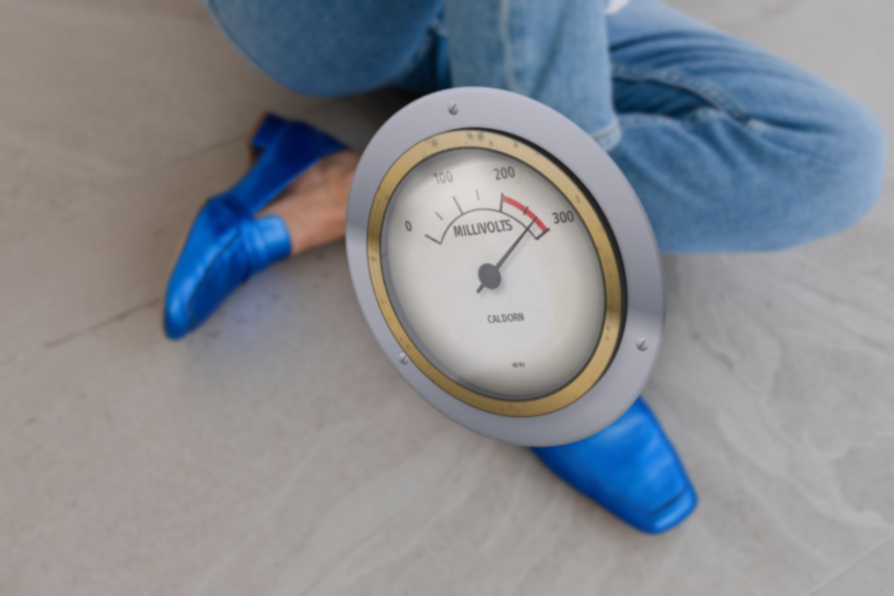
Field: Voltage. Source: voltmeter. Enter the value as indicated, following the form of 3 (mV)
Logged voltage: 275 (mV)
